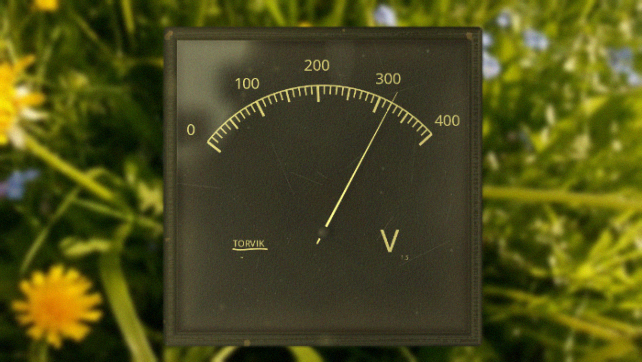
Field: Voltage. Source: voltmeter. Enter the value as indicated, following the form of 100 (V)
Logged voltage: 320 (V)
